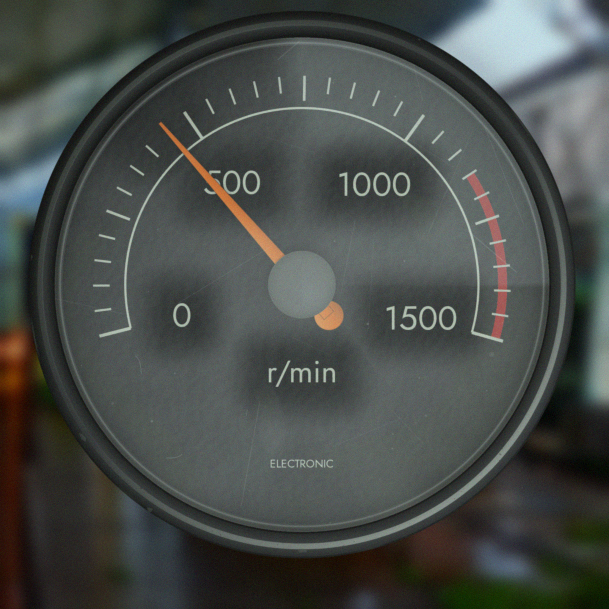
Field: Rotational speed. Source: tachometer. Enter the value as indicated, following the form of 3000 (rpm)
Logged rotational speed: 450 (rpm)
